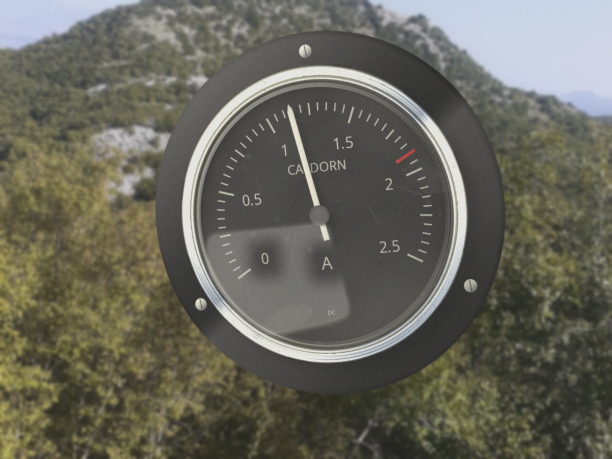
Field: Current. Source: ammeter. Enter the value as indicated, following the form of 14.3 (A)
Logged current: 1.15 (A)
